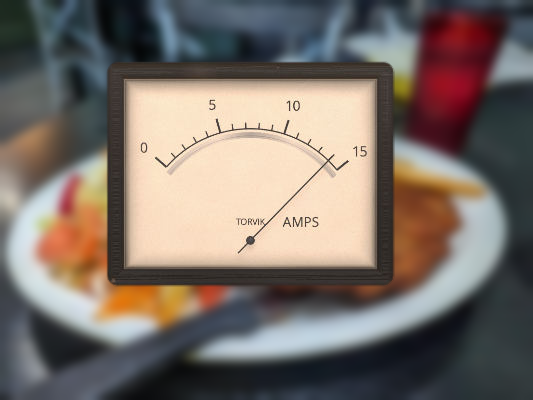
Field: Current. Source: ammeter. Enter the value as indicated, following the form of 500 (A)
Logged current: 14 (A)
